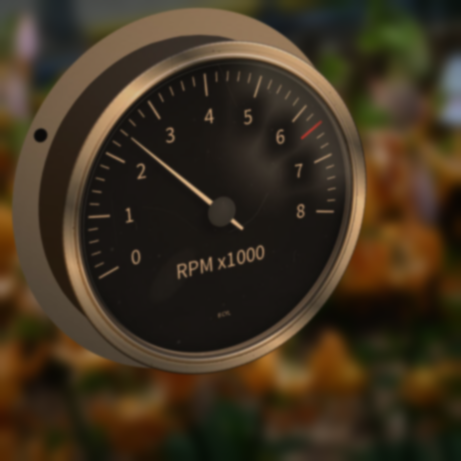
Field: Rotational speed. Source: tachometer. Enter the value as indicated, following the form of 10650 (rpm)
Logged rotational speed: 2400 (rpm)
